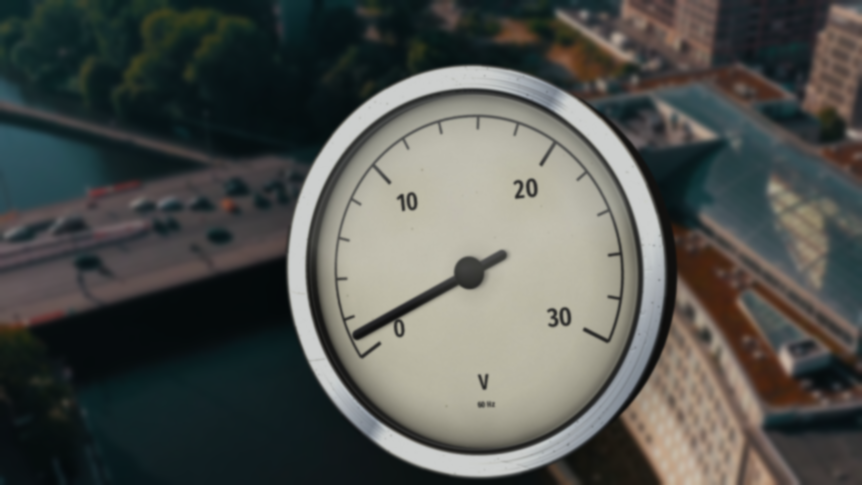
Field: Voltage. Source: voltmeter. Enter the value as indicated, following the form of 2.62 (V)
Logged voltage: 1 (V)
